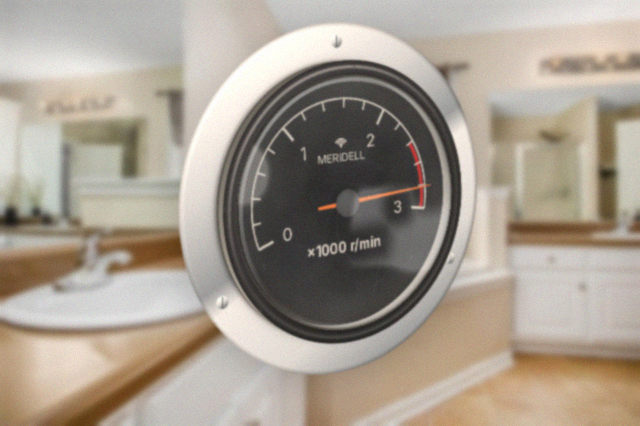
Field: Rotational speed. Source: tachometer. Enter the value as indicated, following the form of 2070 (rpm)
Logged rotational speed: 2800 (rpm)
